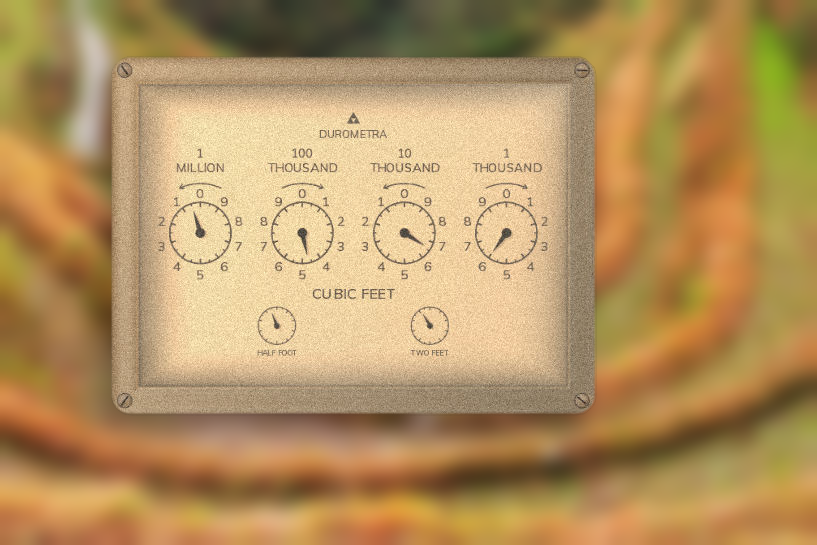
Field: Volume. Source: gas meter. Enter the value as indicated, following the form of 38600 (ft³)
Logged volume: 46600 (ft³)
